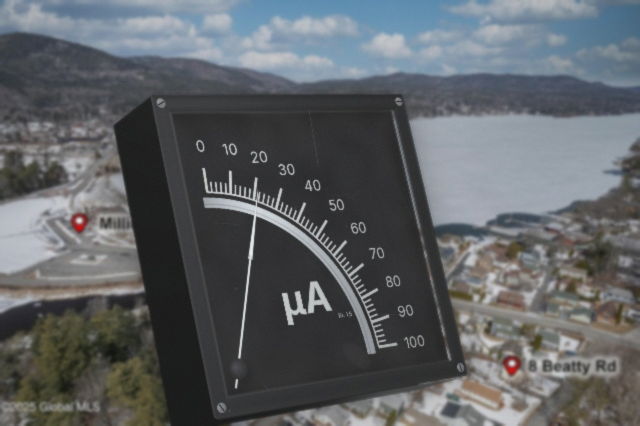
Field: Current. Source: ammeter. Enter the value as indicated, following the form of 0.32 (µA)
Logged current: 20 (µA)
